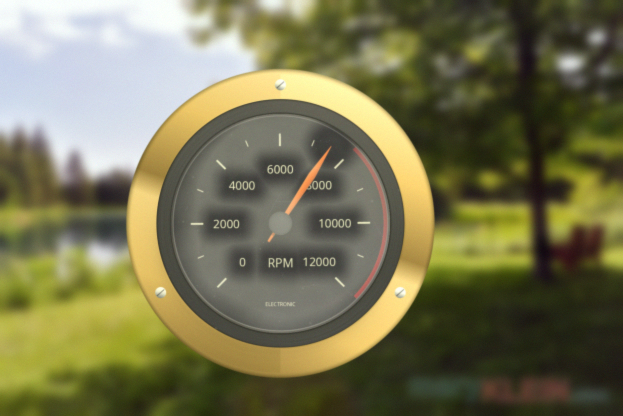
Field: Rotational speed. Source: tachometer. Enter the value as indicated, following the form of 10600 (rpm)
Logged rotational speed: 7500 (rpm)
